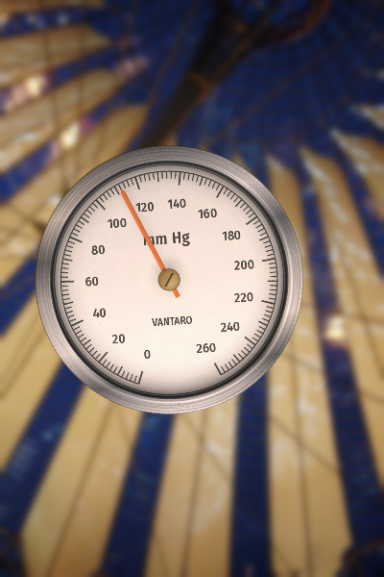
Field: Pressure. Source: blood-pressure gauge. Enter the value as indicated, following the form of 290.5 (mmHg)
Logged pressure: 112 (mmHg)
